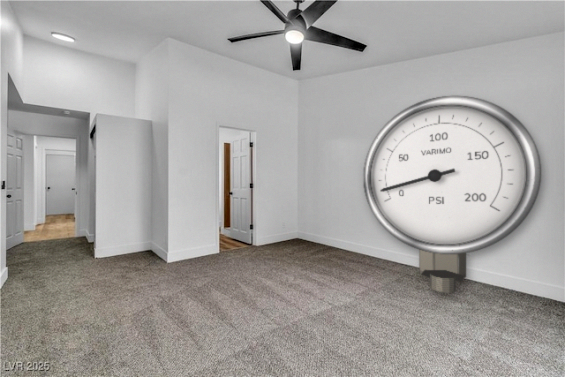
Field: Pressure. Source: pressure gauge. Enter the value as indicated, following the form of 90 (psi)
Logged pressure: 10 (psi)
